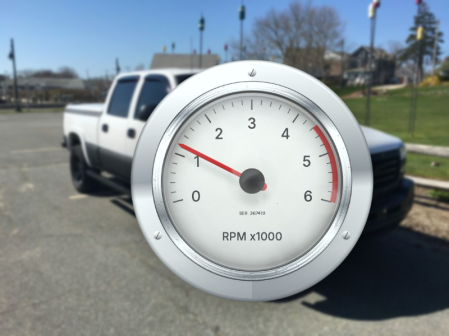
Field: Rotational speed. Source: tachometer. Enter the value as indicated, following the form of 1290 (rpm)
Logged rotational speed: 1200 (rpm)
